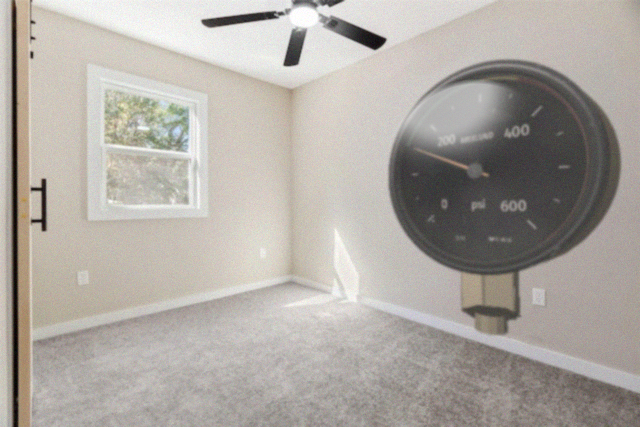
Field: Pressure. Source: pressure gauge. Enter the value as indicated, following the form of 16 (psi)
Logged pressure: 150 (psi)
